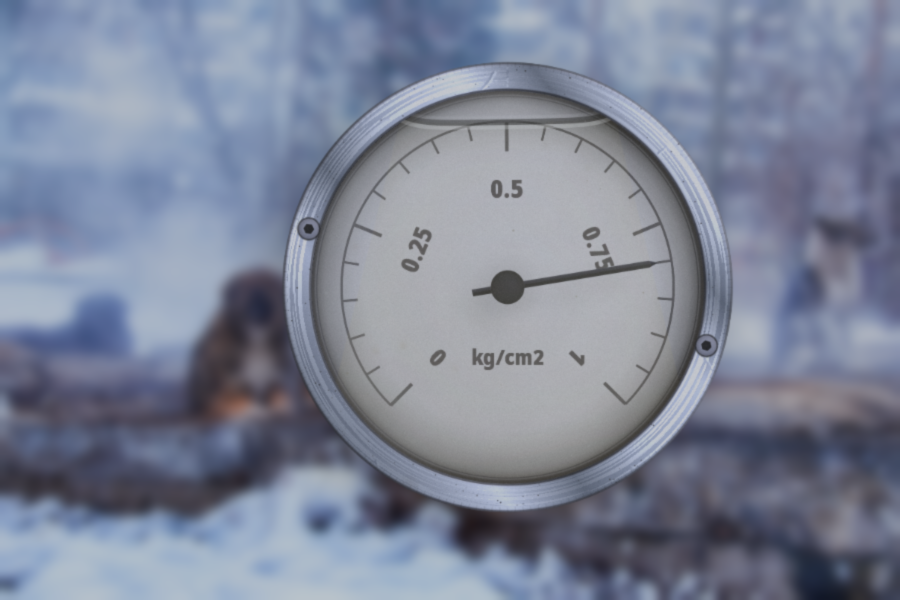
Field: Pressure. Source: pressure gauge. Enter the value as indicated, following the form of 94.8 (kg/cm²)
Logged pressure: 0.8 (kg/cm²)
